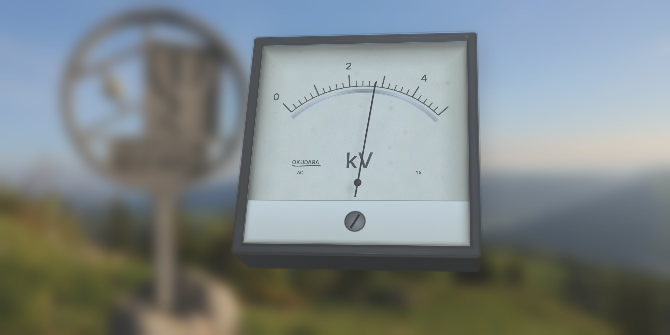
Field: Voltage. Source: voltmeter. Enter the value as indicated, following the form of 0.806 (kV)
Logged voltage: 2.8 (kV)
